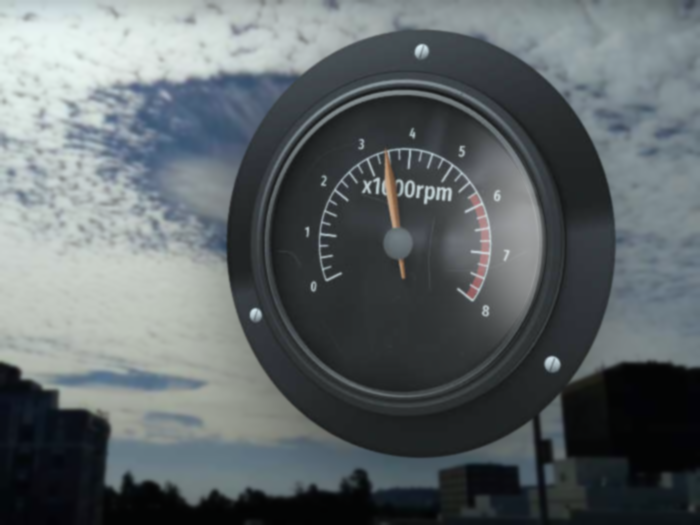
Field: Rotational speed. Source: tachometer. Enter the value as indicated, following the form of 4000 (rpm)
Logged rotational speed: 3500 (rpm)
